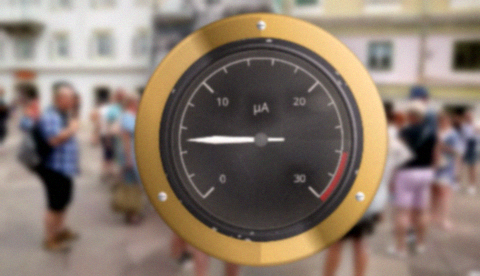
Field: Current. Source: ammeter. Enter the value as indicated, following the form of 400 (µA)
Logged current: 5 (µA)
